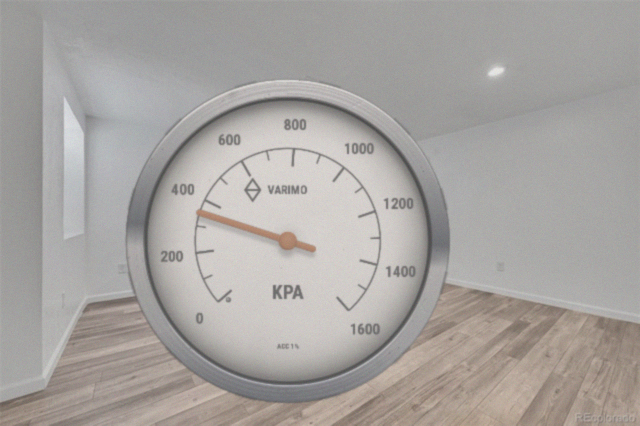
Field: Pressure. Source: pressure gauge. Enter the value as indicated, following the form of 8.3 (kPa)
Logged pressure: 350 (kPa)
